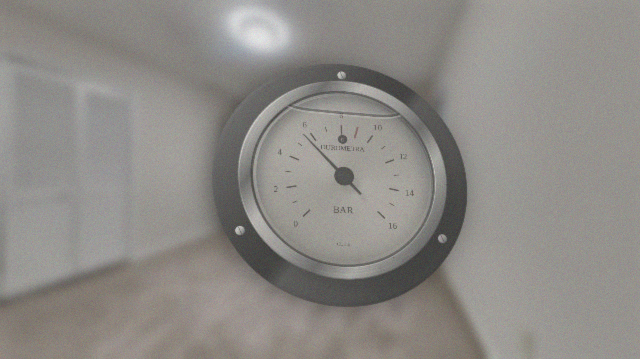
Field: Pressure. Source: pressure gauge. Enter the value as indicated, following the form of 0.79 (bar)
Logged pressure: 5.5 (bar)
